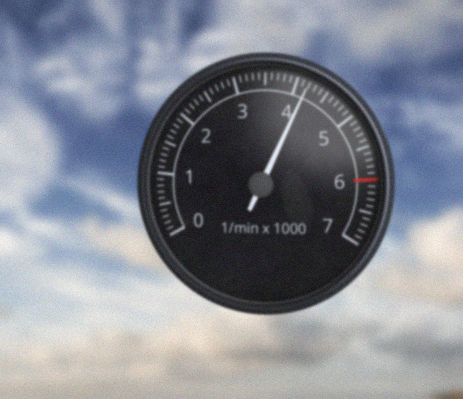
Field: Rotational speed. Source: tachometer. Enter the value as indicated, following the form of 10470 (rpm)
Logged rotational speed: 4200 (rpm)
